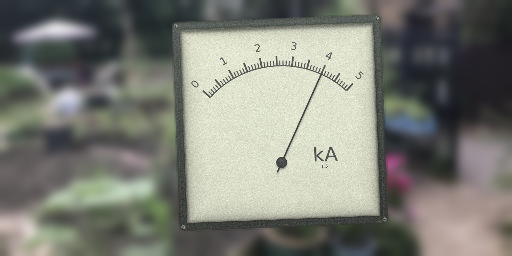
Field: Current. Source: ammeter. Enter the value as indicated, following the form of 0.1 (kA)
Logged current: 4 (kA)
